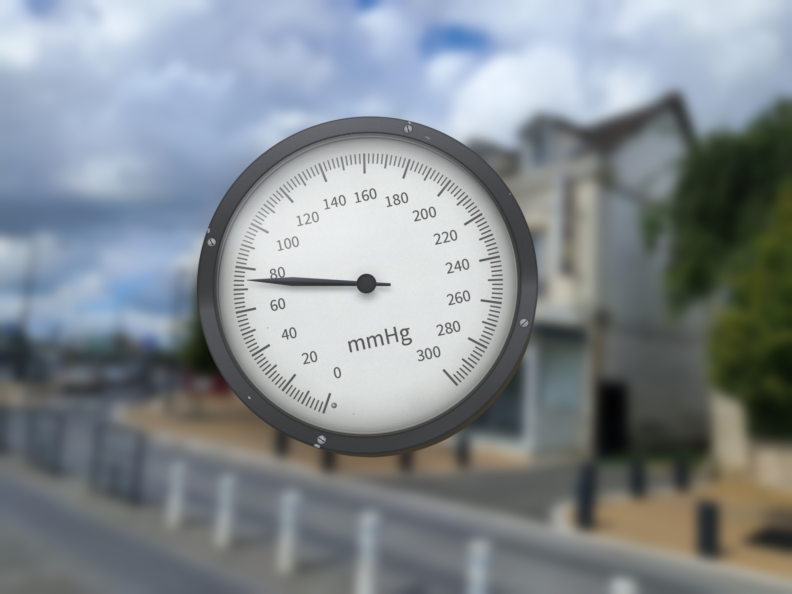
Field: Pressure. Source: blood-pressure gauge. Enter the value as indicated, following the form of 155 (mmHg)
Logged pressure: 74 (mmHg)
